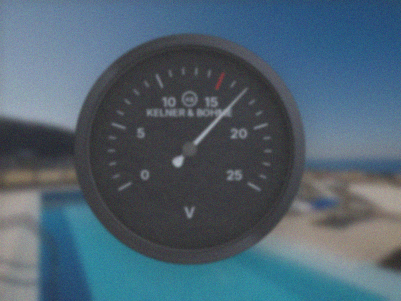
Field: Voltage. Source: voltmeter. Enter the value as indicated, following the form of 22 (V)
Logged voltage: 17 (V)
